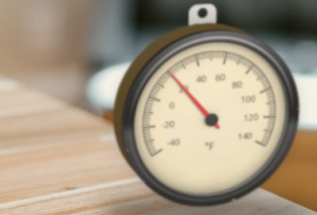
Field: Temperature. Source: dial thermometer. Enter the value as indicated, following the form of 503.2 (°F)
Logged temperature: 20 (°F)
